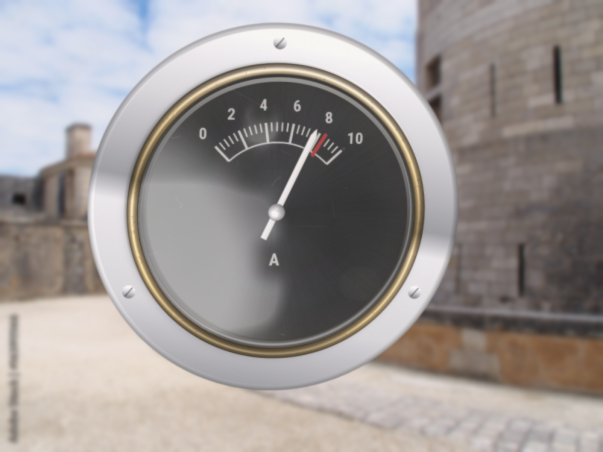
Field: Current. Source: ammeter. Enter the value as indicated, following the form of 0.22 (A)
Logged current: 7.6 (A)
